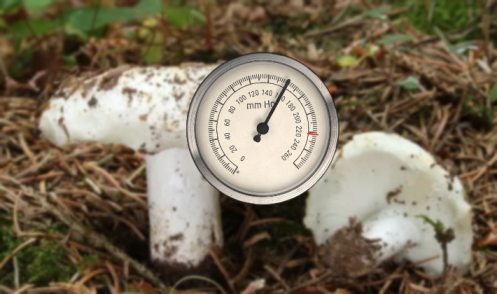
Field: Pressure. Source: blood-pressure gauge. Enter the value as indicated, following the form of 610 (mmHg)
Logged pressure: 160 (mmHg)
